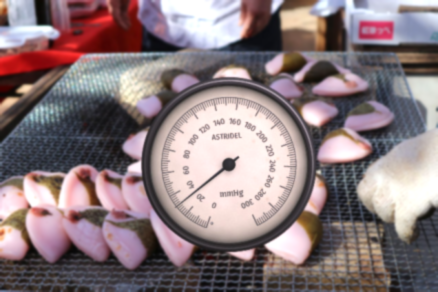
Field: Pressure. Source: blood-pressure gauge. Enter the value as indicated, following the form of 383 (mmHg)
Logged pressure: 30 (mmHg)
